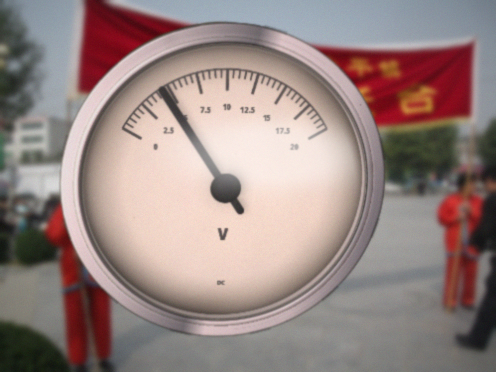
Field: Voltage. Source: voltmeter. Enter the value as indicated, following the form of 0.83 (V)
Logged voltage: 4.5 (V)
